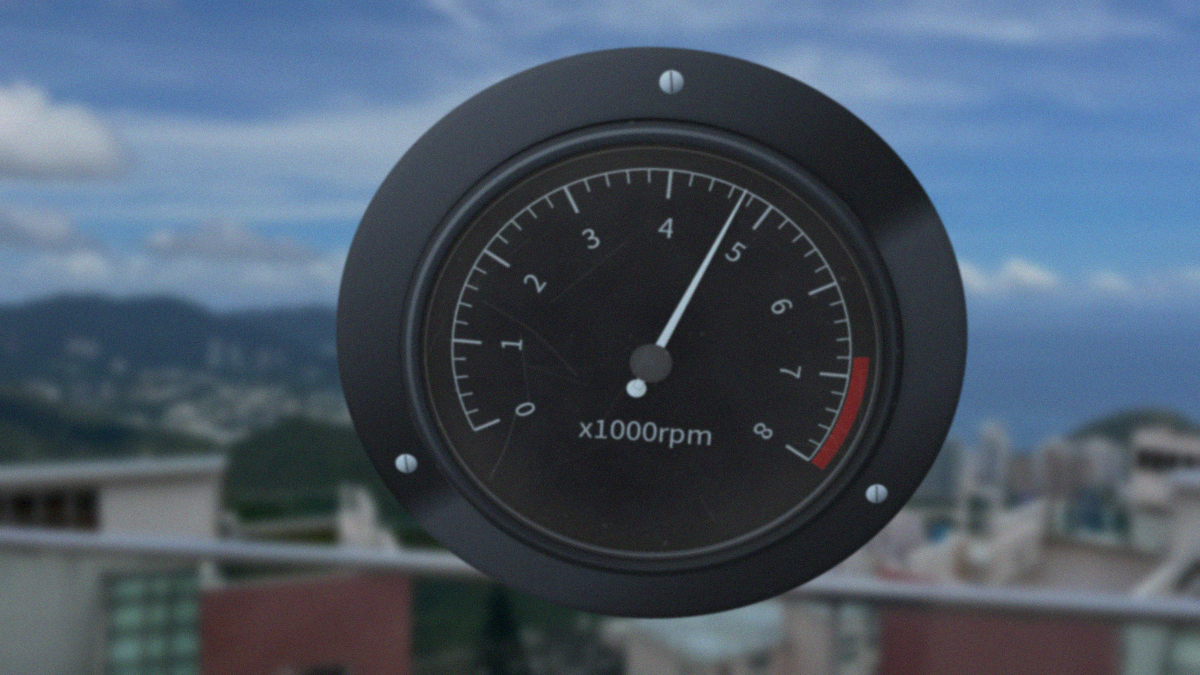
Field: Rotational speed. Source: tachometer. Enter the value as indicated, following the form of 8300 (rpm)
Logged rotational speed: 4700 (rpm)
